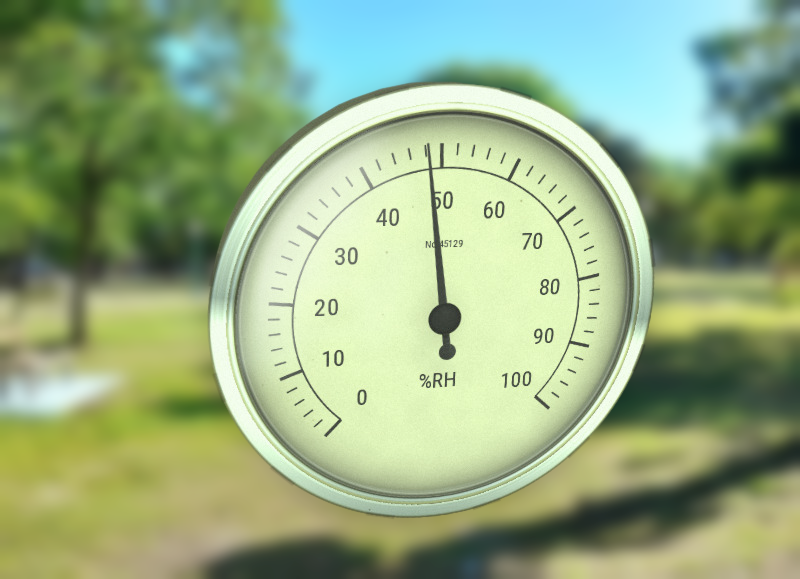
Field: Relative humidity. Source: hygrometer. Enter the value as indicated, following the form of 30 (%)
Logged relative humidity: 48 (%)
